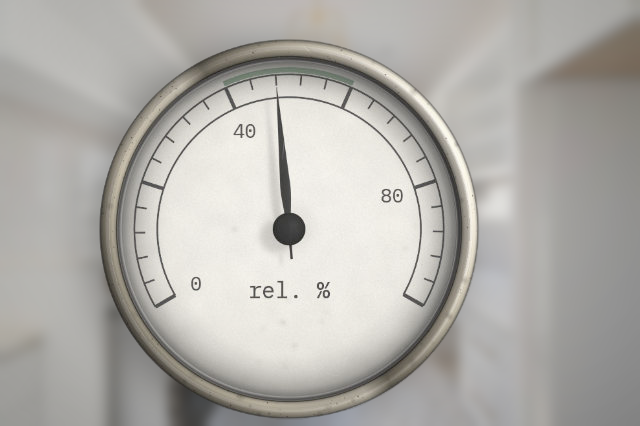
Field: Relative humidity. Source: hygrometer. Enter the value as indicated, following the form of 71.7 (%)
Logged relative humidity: 48 (%)
